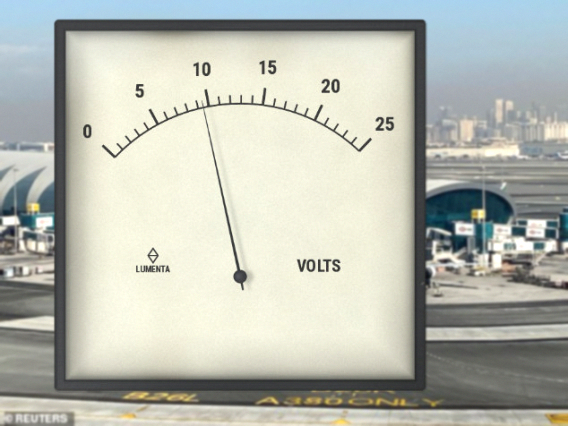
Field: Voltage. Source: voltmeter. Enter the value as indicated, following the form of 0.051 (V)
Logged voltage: 9.5 (V)
